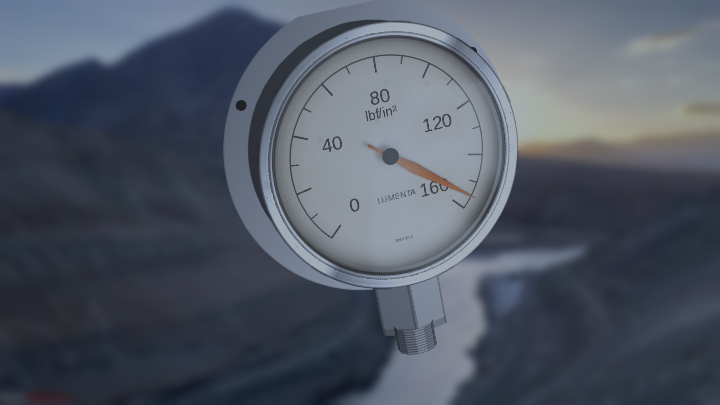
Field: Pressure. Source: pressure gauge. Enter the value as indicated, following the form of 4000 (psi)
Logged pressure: 155 (psi)
